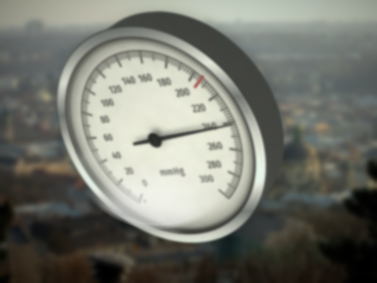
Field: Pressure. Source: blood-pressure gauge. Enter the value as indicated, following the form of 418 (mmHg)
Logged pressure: 240 (mmHg)
